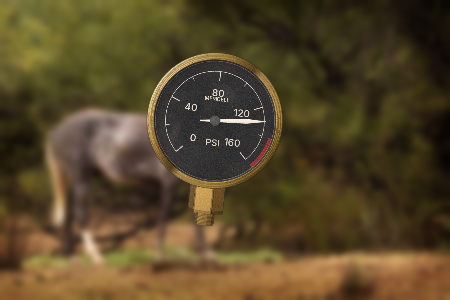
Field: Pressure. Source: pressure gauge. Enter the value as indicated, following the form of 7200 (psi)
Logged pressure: 130 (psi)
